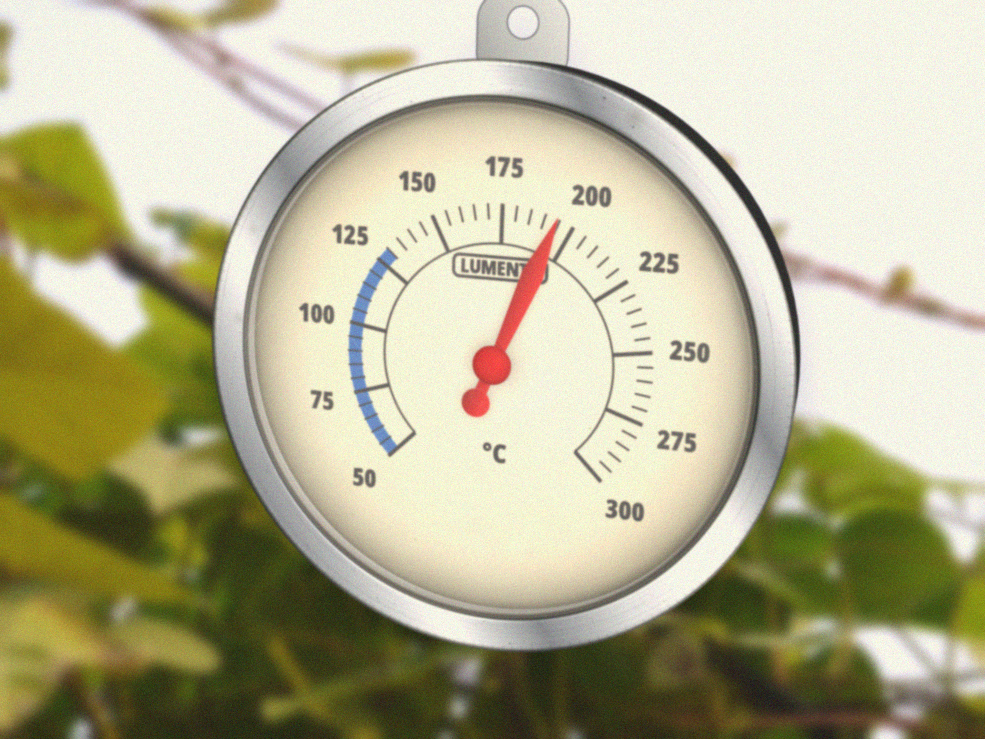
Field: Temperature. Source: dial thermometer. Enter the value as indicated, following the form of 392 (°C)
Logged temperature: 195 (°C)
